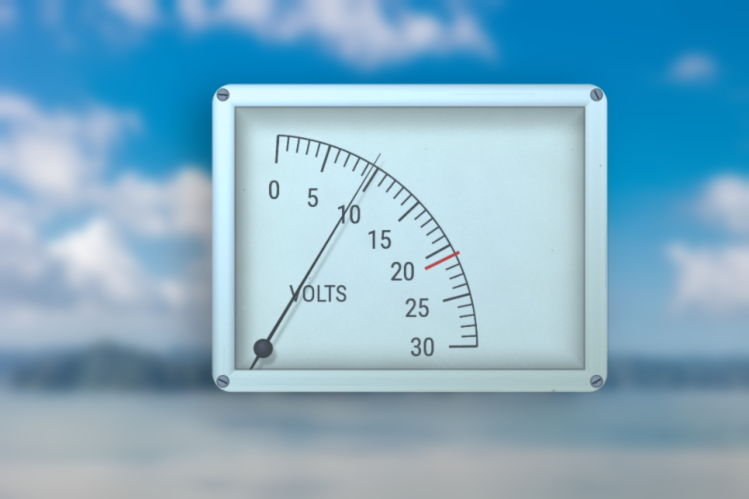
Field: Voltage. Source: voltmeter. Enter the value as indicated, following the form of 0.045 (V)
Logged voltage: 9.5 (V)
